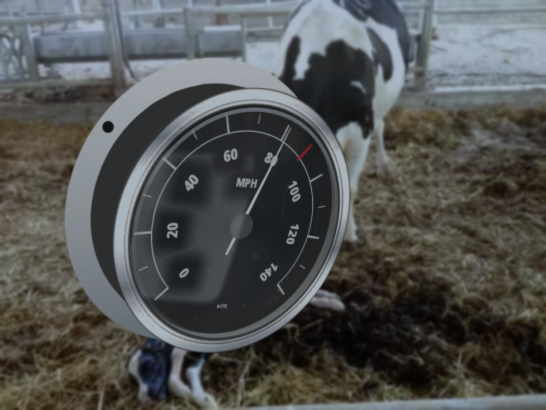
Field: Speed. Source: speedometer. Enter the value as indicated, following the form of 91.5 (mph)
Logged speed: 80 (mph)
